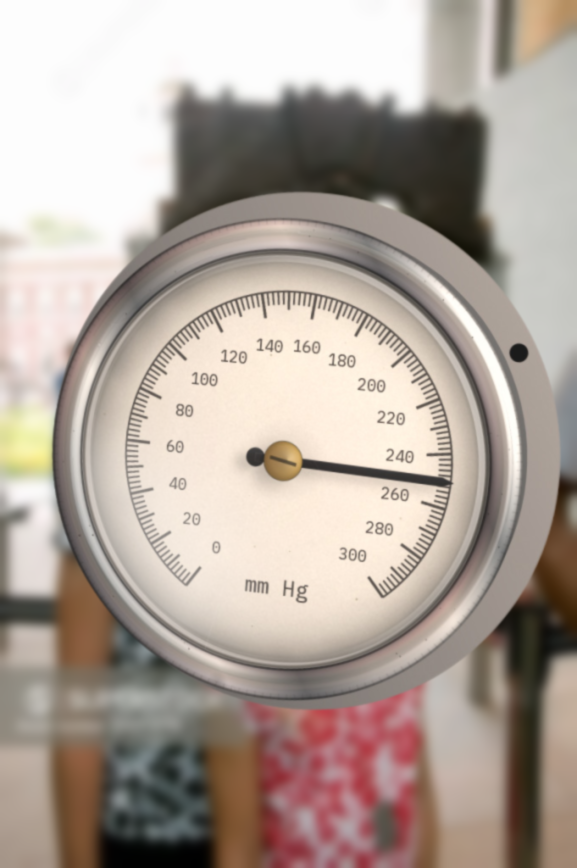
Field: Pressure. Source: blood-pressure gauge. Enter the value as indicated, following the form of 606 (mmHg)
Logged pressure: 250 (mmHg)
